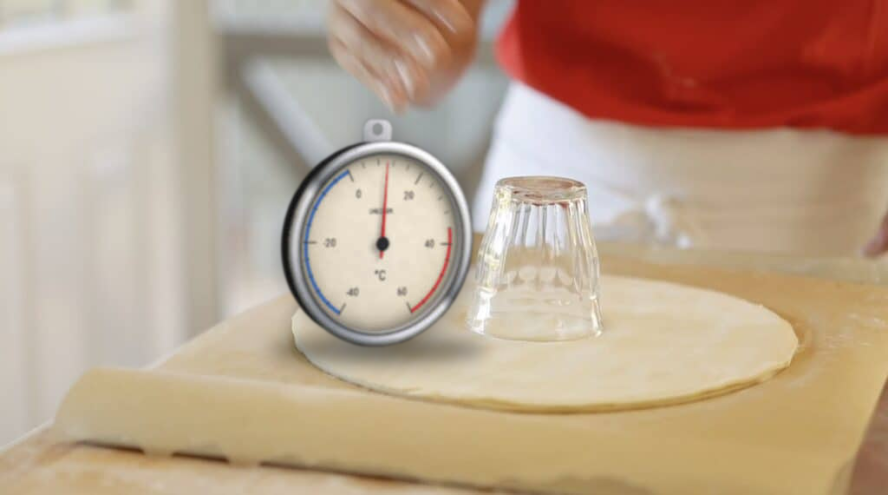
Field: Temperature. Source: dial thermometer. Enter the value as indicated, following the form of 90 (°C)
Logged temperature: 10 (°C)
